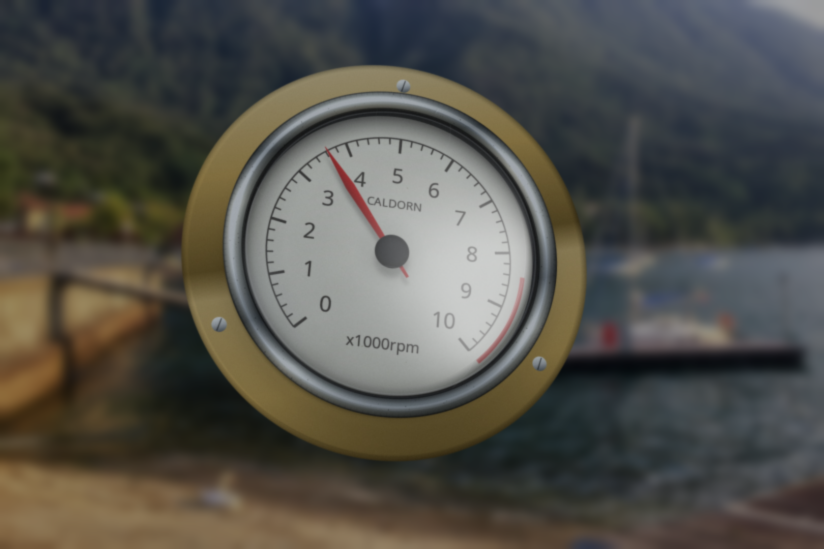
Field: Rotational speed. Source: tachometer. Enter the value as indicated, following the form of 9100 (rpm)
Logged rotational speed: 3600 (rpm)
